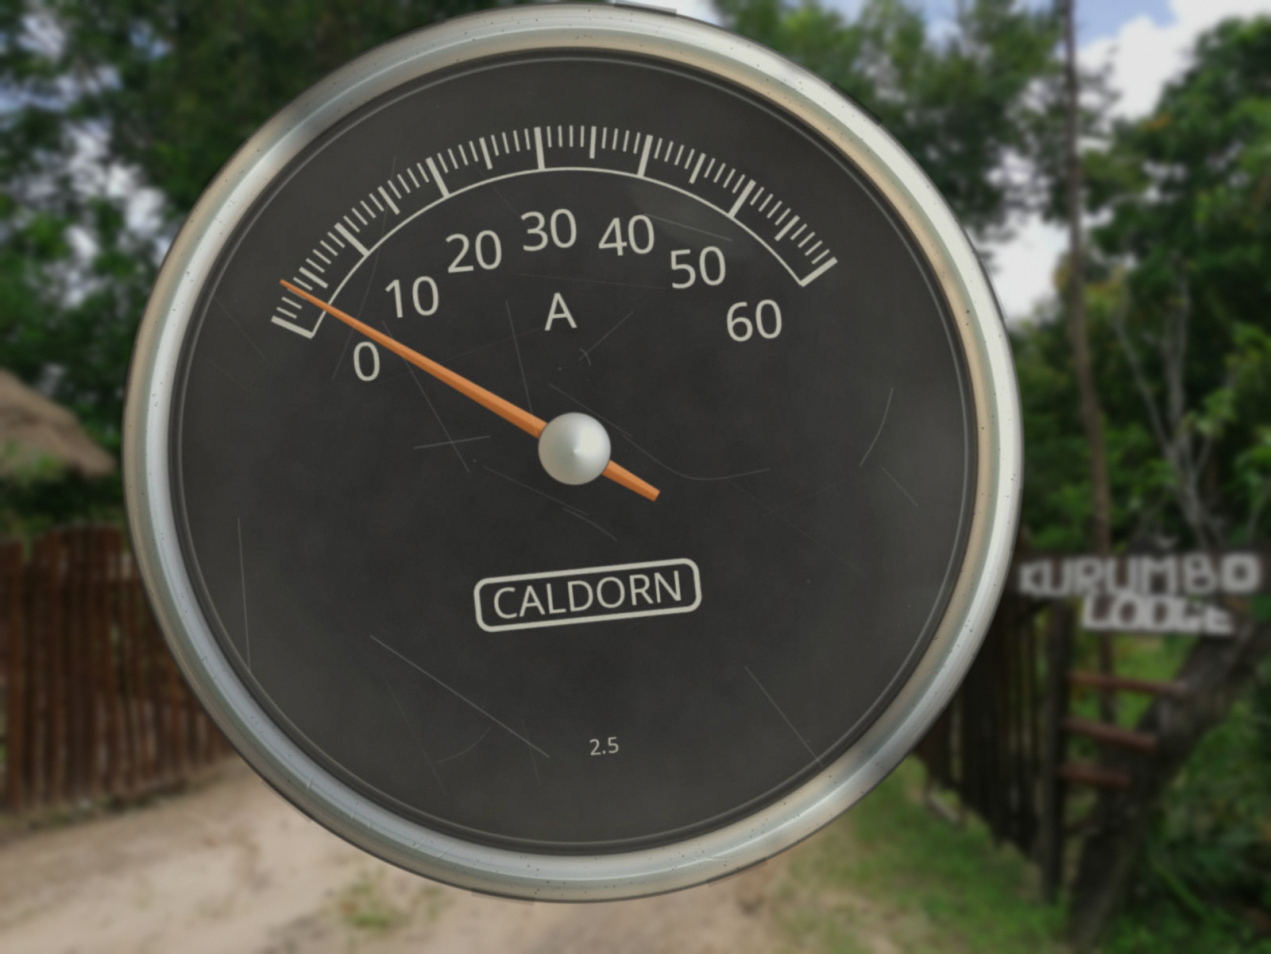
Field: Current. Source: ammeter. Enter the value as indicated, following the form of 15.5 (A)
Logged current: 3 (A)
